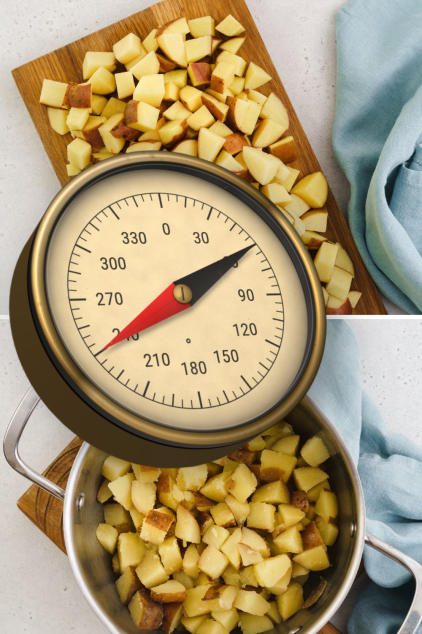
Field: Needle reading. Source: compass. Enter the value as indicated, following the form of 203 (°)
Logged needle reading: 240 (°)
